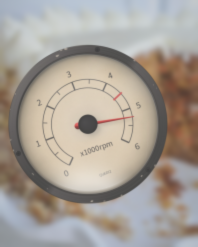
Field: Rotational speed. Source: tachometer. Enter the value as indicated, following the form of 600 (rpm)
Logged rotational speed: 5250 (rpm)
